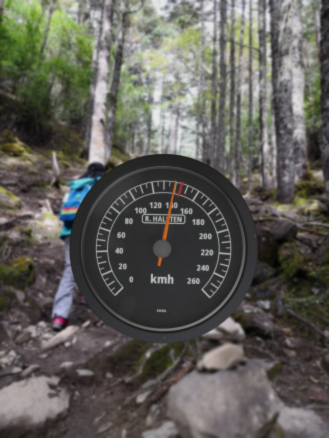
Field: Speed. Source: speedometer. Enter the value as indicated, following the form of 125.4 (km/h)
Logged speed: 140 (km/h)
